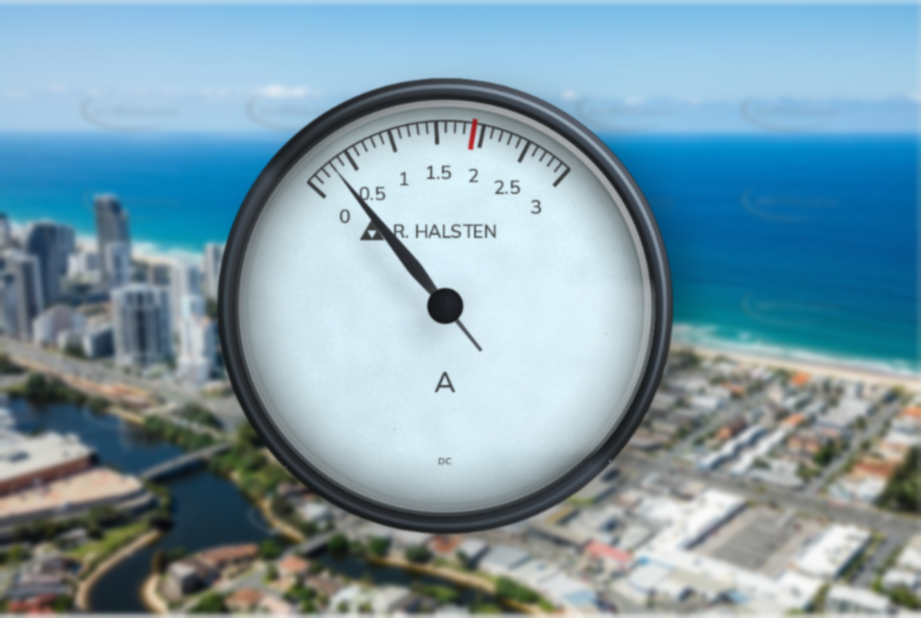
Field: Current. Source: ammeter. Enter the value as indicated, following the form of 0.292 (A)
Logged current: 0.3 (A)
